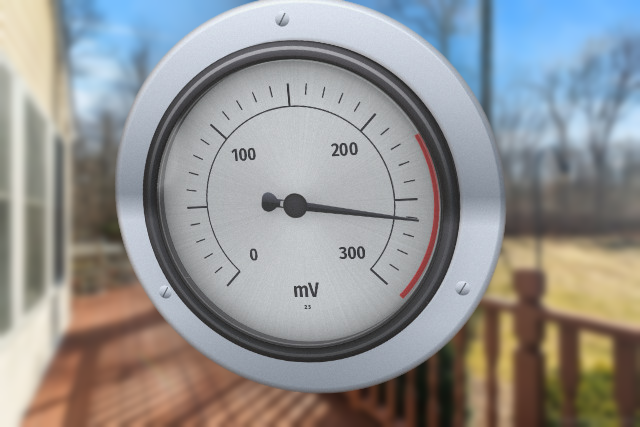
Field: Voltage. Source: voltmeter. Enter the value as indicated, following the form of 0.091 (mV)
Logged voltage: 260 (mV)
